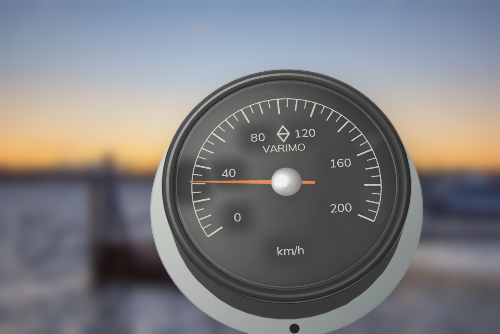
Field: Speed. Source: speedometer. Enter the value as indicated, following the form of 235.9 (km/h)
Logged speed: 30 (km/h)
